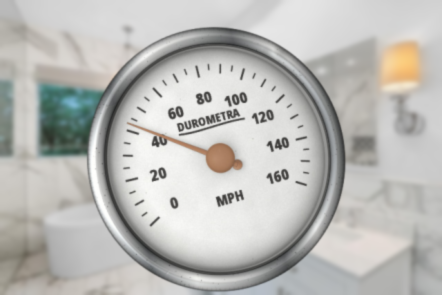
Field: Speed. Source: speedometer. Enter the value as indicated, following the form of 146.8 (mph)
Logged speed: 42.5 (mph)
